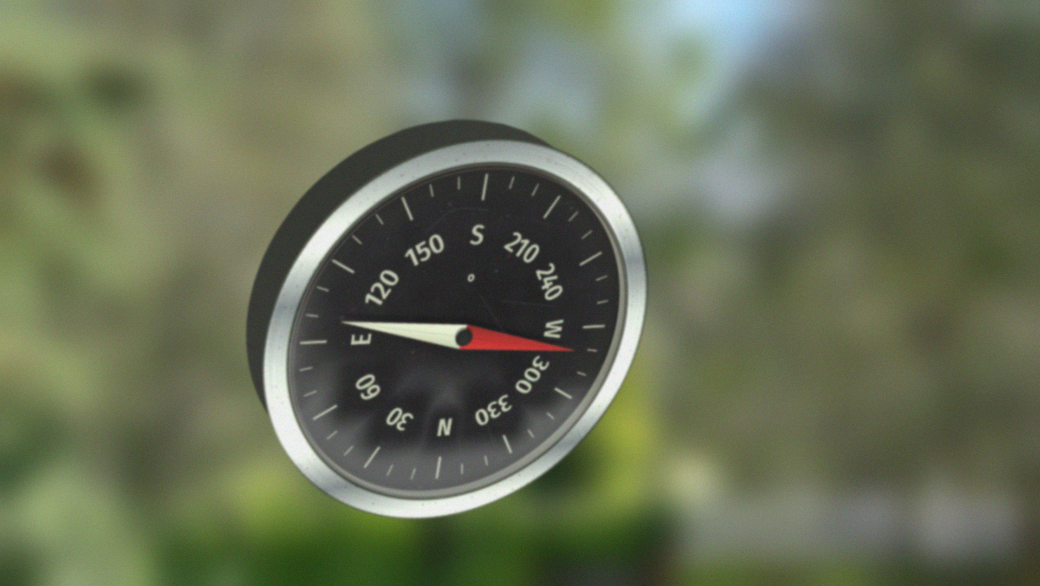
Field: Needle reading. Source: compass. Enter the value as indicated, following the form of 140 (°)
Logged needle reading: 280 (°)
